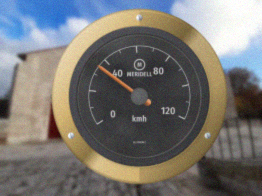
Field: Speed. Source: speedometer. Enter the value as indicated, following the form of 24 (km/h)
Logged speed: 35 (km/h)
